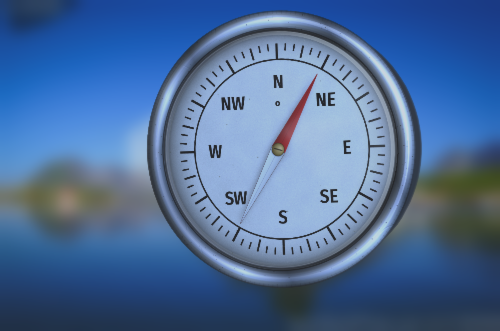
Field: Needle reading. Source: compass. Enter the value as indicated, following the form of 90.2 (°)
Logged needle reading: 30 (°)
